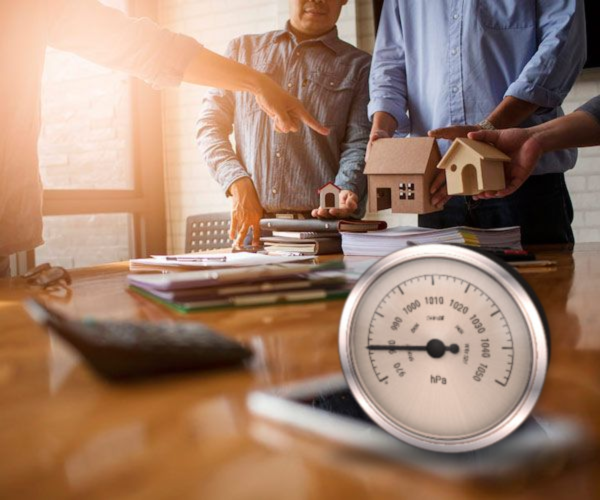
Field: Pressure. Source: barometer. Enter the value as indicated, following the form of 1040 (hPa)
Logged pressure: 980 (hPa)
